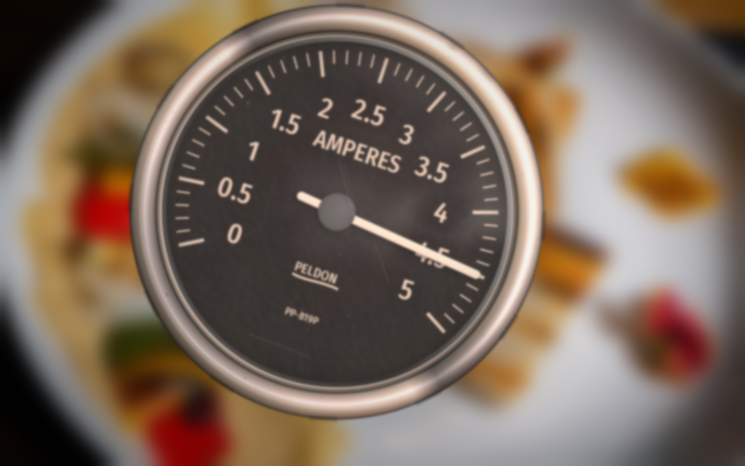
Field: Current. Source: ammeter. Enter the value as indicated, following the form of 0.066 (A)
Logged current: 4.5 (A)
